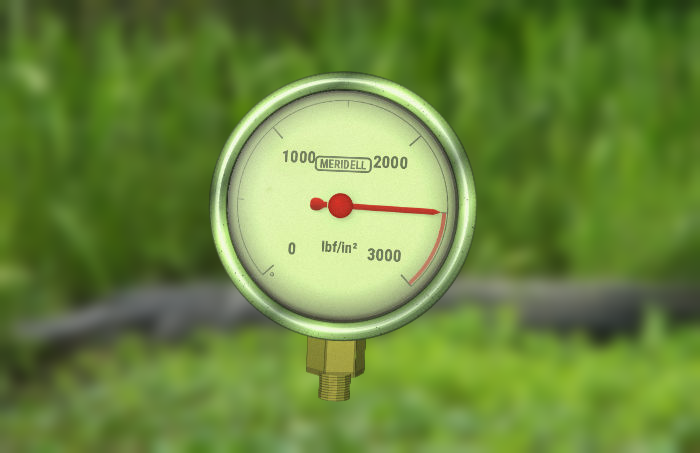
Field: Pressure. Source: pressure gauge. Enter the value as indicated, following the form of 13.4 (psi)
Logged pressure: 2500 (psi)
